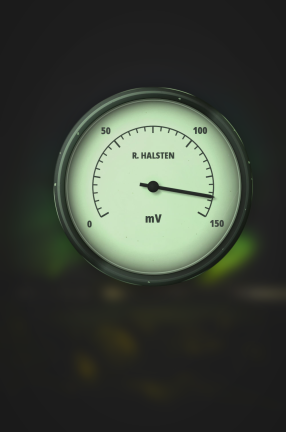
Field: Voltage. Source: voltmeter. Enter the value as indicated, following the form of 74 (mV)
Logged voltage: 137.5 (mV)
